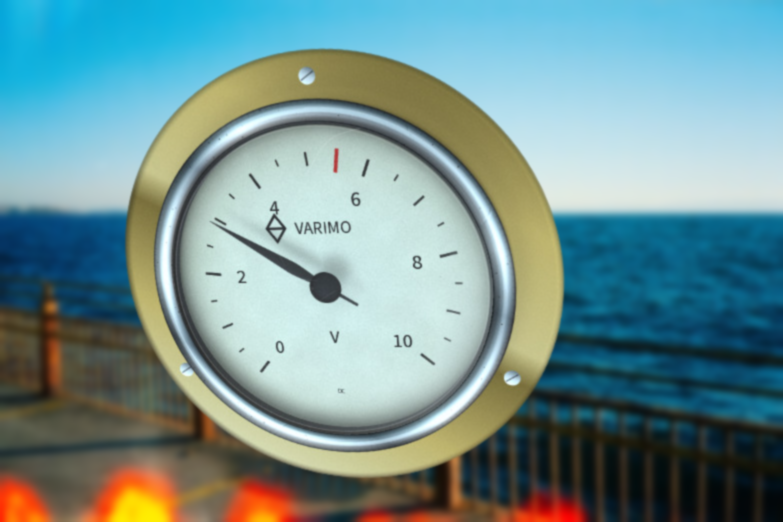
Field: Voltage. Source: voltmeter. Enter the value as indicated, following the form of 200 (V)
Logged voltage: 3 (V)
